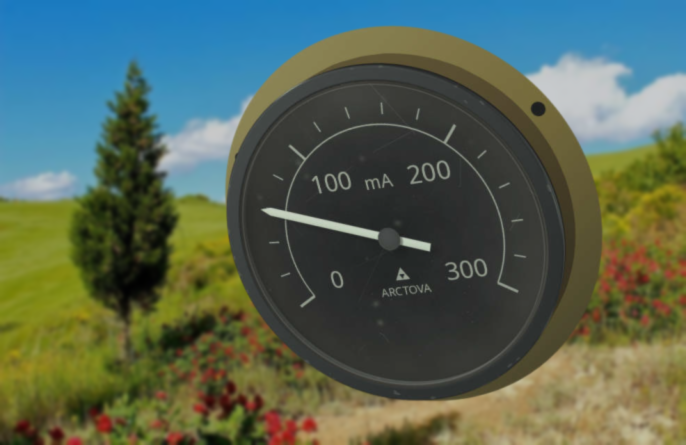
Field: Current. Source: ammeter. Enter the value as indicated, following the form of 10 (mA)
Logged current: 60 (mA)
